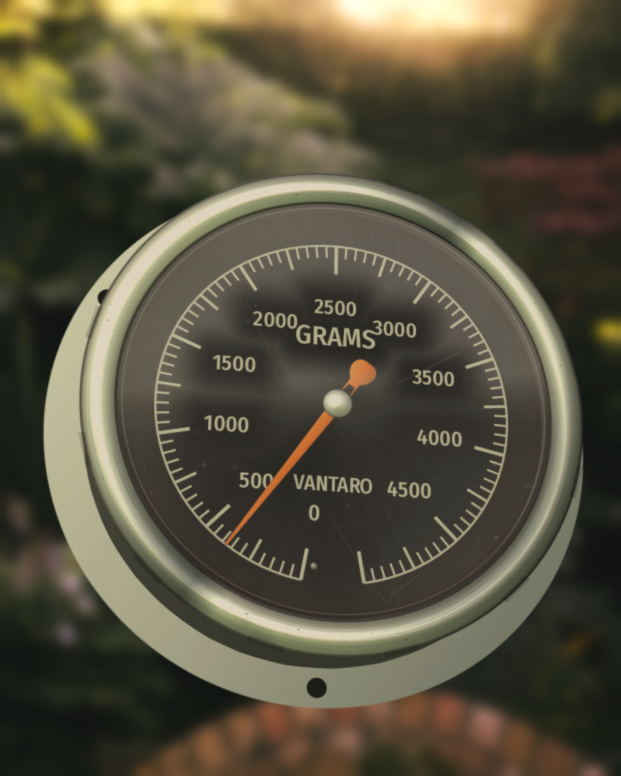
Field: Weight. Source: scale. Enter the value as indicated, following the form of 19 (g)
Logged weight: 375 (g)
